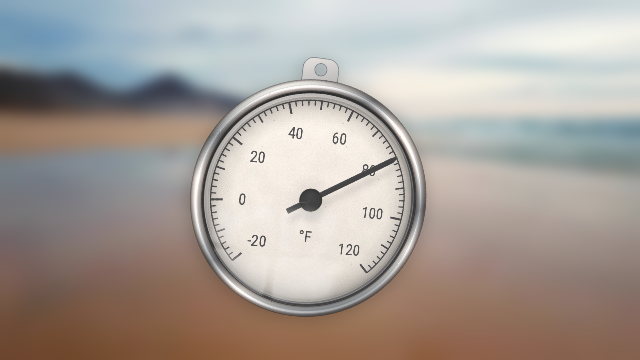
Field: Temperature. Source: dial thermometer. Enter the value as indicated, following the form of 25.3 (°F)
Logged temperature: 80 (°F)
